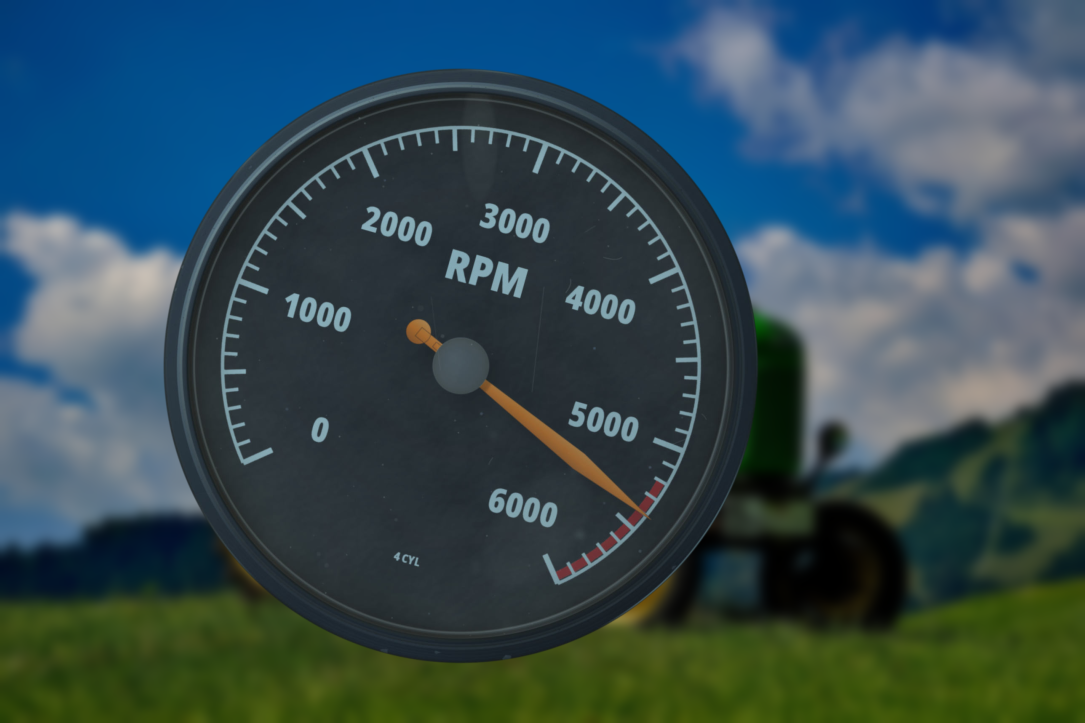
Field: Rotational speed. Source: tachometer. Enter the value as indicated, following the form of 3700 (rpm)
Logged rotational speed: 5400 (rpm)
